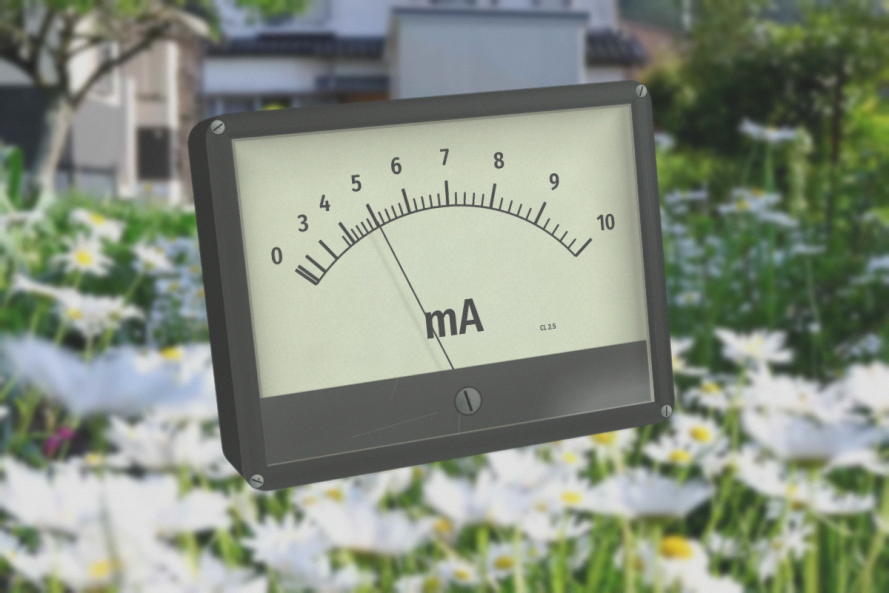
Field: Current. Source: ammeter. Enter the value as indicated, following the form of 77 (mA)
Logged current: 5 (mA)
